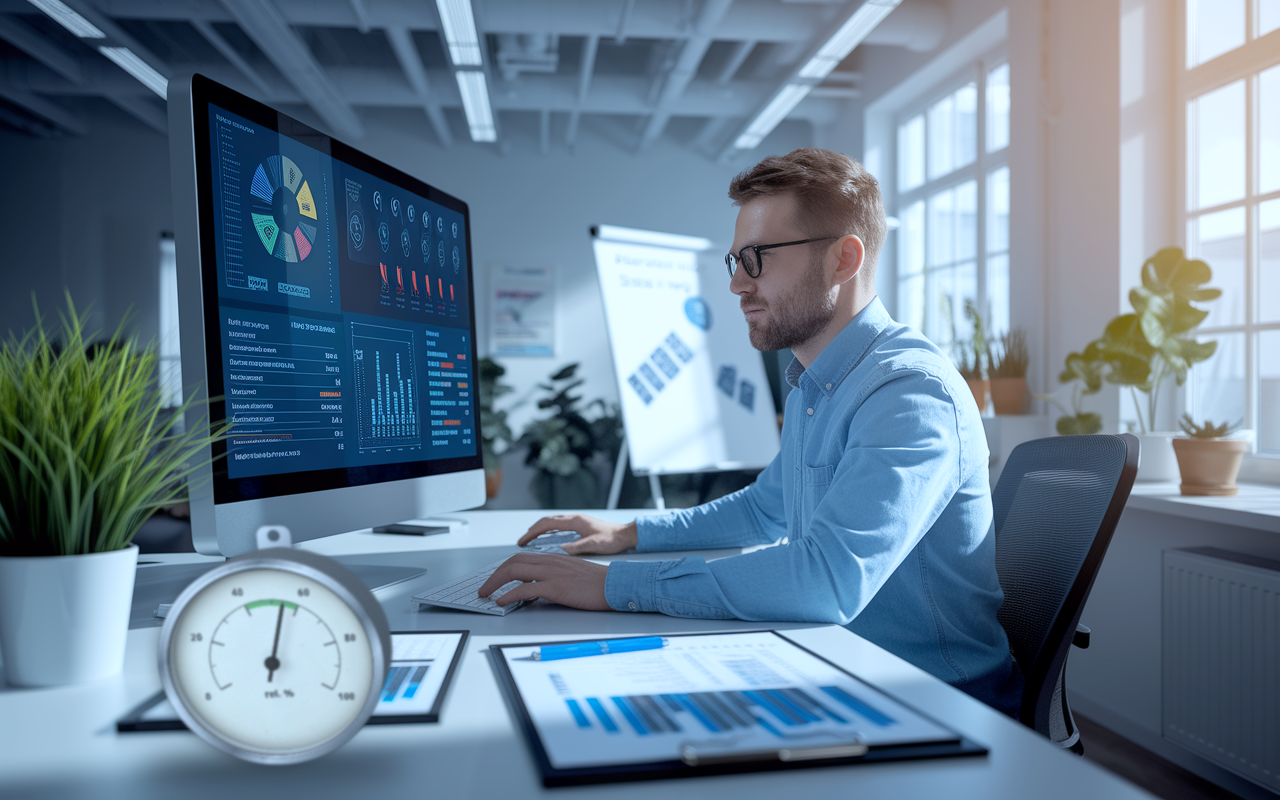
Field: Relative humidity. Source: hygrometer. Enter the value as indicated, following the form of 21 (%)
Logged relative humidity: 55 (%)
